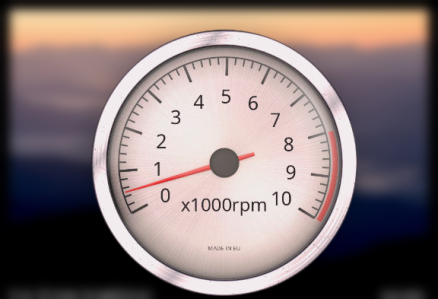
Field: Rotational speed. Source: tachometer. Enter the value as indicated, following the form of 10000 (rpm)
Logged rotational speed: 500 (rpm)
